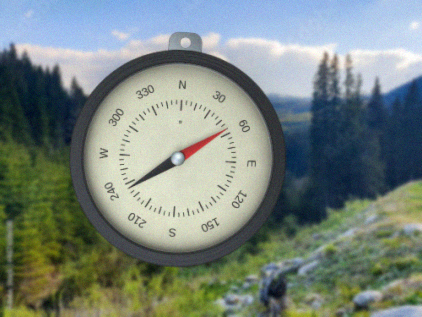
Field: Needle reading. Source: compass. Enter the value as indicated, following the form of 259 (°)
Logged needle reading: 55 (°)
